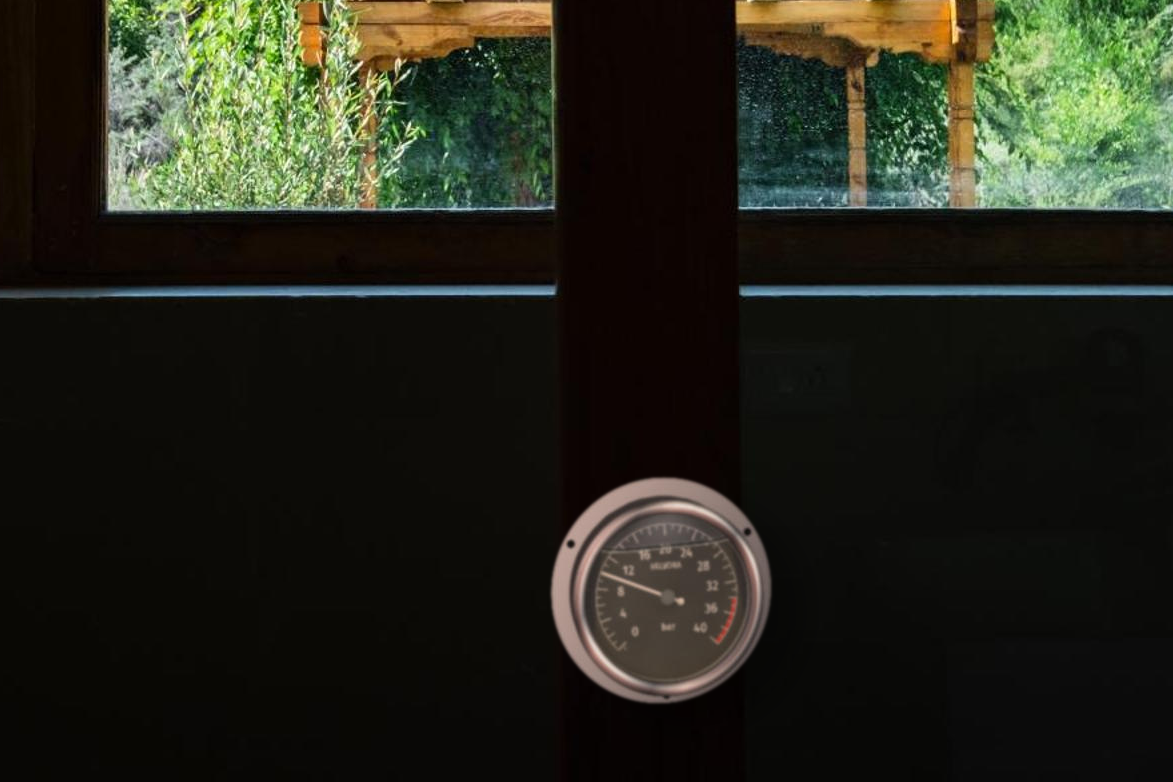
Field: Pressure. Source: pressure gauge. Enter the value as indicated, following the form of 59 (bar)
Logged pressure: 10 (bar)
